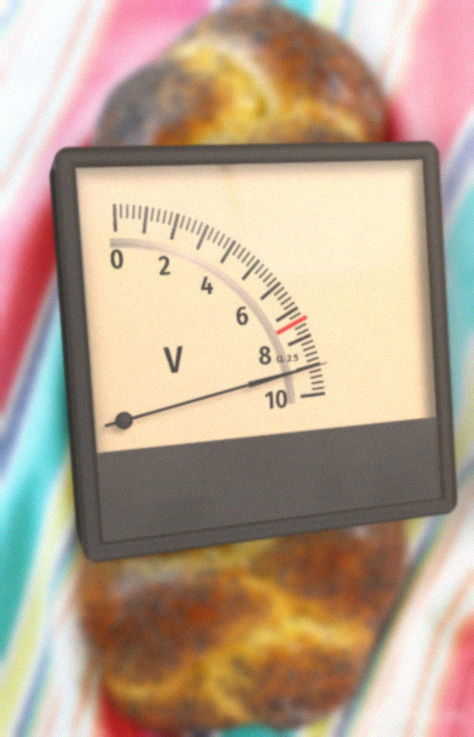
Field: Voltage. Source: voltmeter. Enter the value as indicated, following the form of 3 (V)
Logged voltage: 9 (V)
